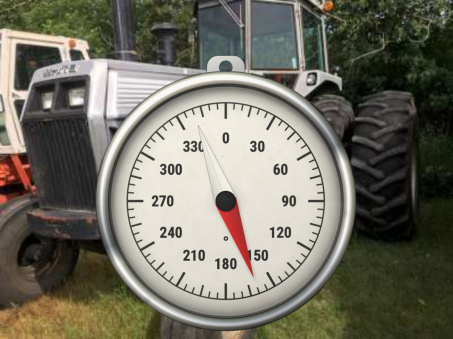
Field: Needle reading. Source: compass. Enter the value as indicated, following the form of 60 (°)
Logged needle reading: 160 (°)
